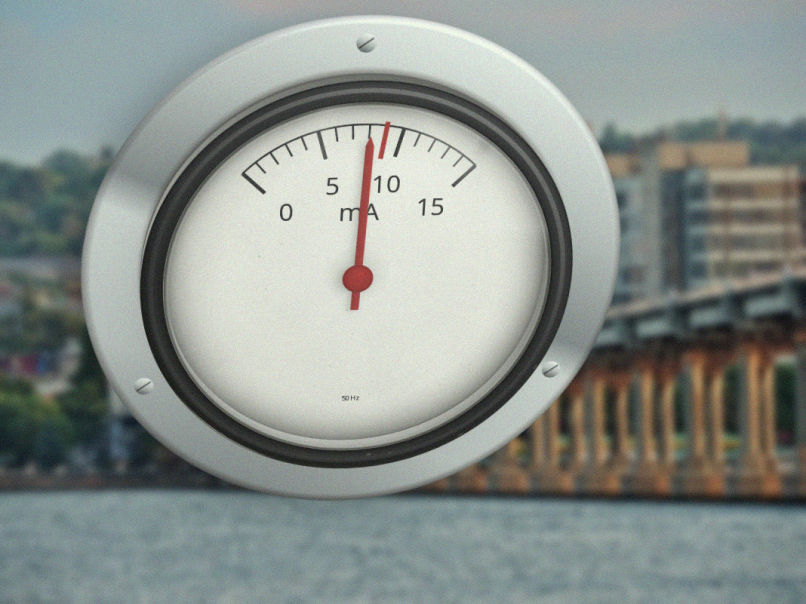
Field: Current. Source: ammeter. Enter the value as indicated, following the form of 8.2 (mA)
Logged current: 8 (mA)
